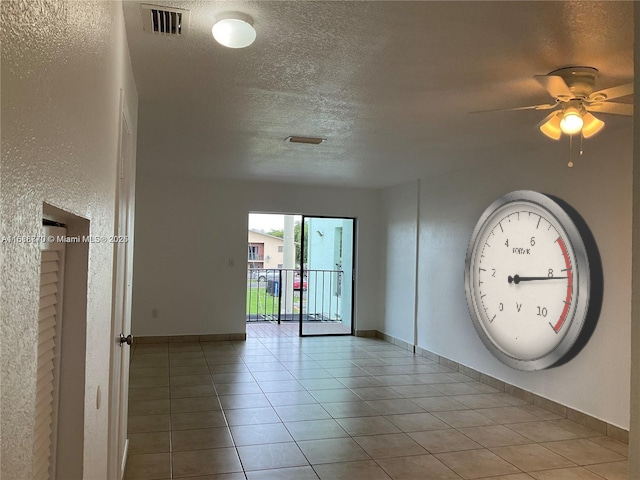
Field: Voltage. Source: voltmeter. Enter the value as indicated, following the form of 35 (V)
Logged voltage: 8.25 (V)
